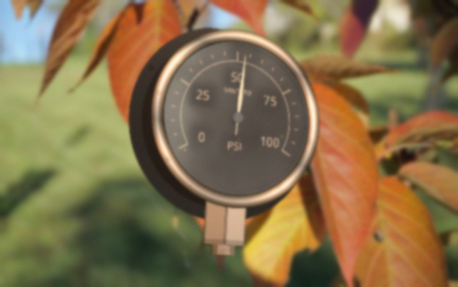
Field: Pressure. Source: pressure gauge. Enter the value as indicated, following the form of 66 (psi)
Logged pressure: 52.5 (psi)
